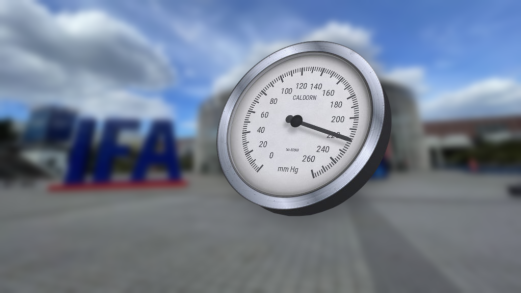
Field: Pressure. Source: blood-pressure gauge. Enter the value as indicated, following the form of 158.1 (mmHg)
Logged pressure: 220 (mmHg)
